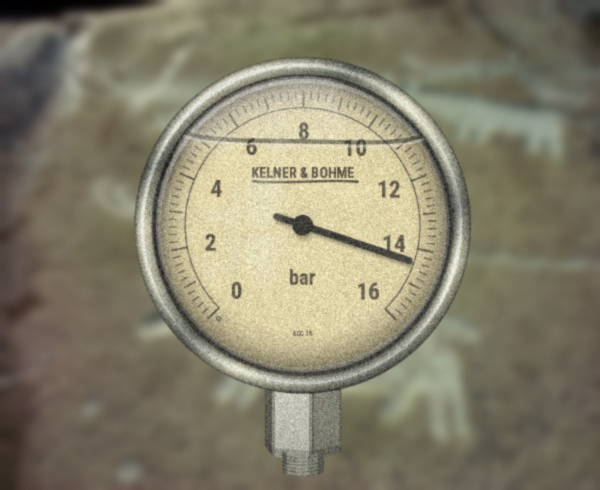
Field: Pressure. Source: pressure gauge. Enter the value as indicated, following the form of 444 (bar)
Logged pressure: 14.4 (bar)
